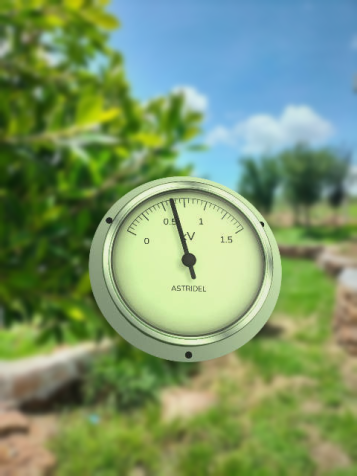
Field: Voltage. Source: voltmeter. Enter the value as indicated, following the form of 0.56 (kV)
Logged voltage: 0.6 (kV)
